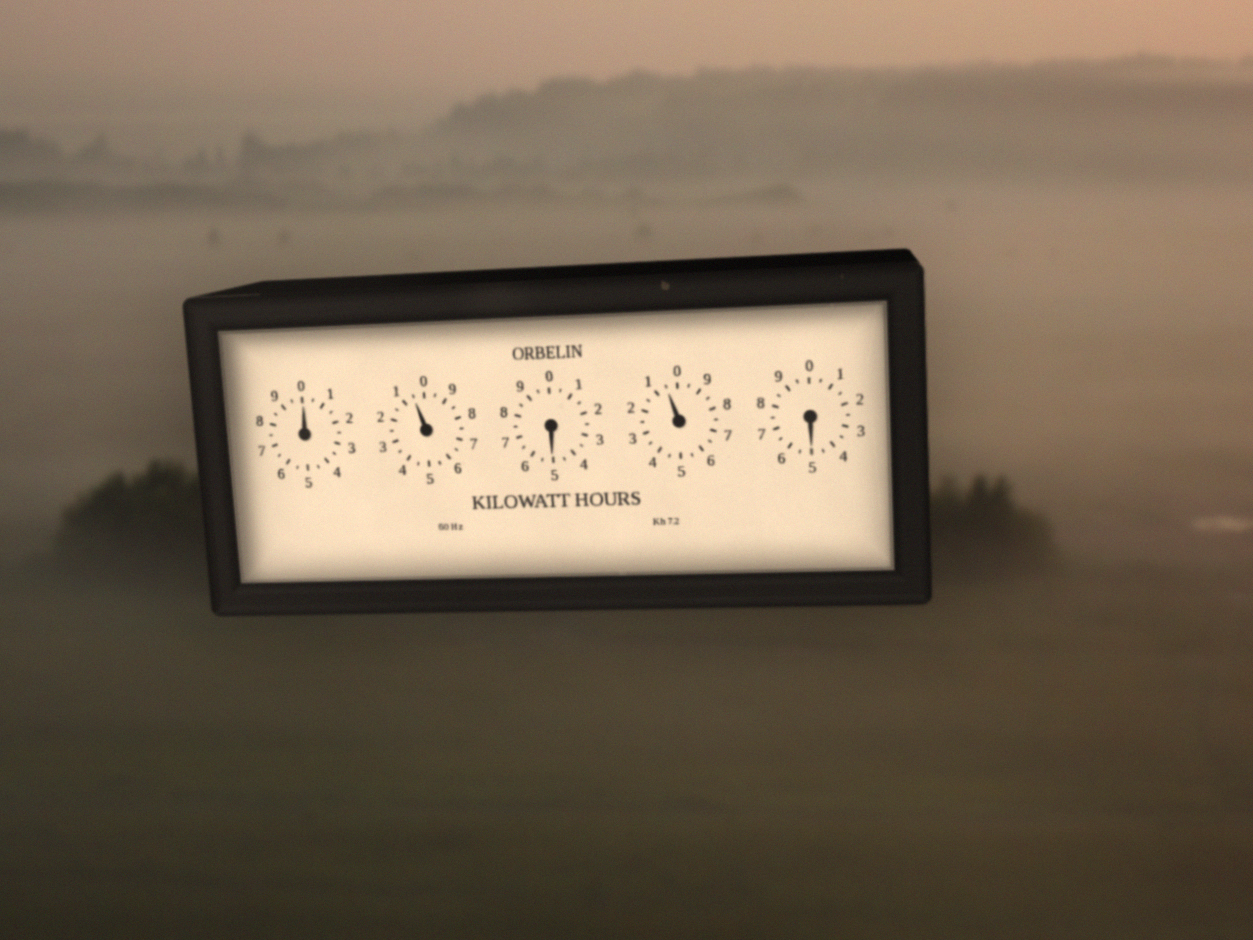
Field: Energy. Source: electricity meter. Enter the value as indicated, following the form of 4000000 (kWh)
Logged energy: 505 (kWh)
